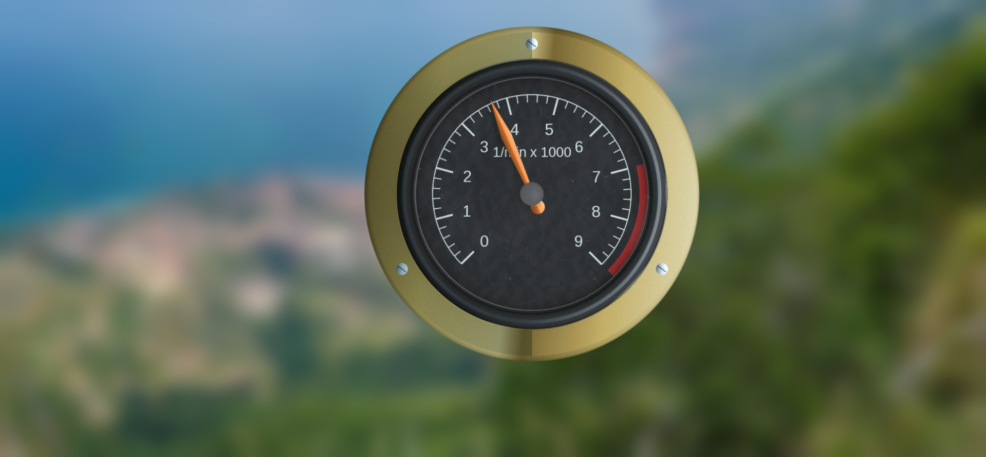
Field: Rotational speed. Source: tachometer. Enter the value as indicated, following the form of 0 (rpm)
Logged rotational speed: 3700 (rpm)
